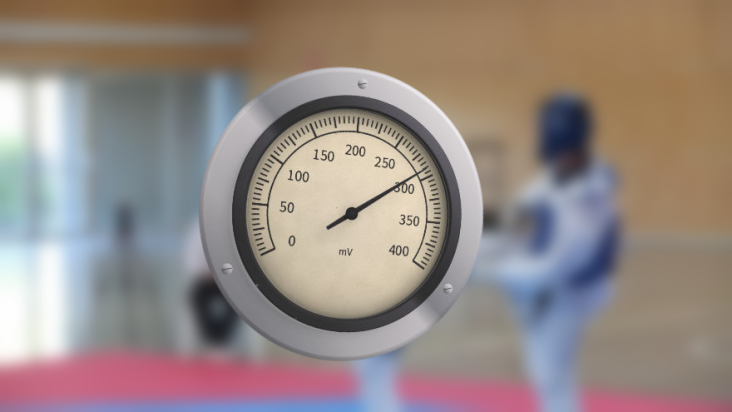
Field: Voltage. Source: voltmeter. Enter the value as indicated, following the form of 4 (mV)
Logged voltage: 290 (mV)
